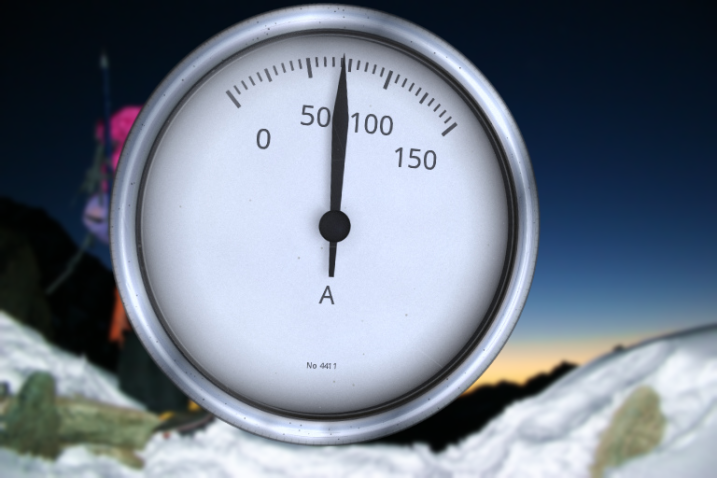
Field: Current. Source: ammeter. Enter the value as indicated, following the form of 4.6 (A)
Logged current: 70 (A)
